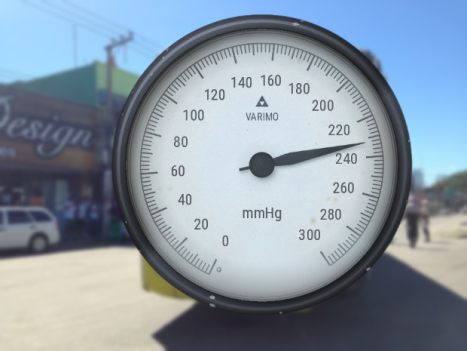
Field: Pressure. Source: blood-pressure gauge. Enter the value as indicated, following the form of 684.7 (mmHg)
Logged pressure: 232 (mmHg)
